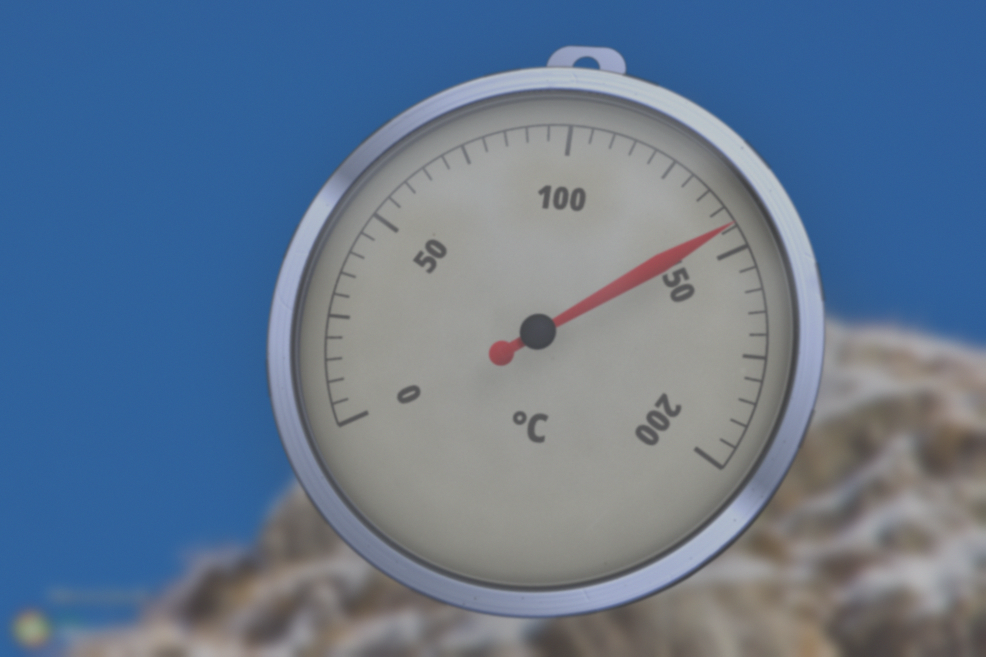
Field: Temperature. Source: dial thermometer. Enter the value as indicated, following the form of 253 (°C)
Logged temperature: 145 (°C)
